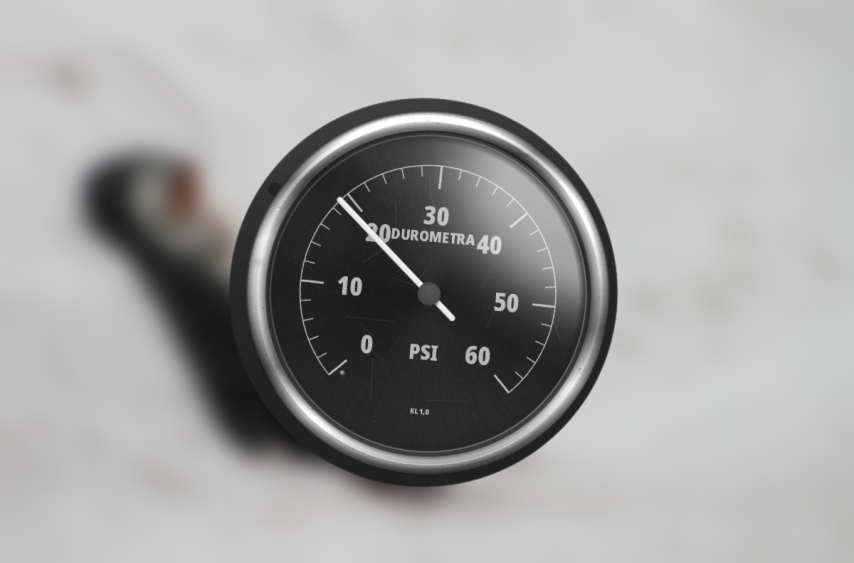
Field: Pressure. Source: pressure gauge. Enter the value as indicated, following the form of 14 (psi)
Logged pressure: 19 (psi)
